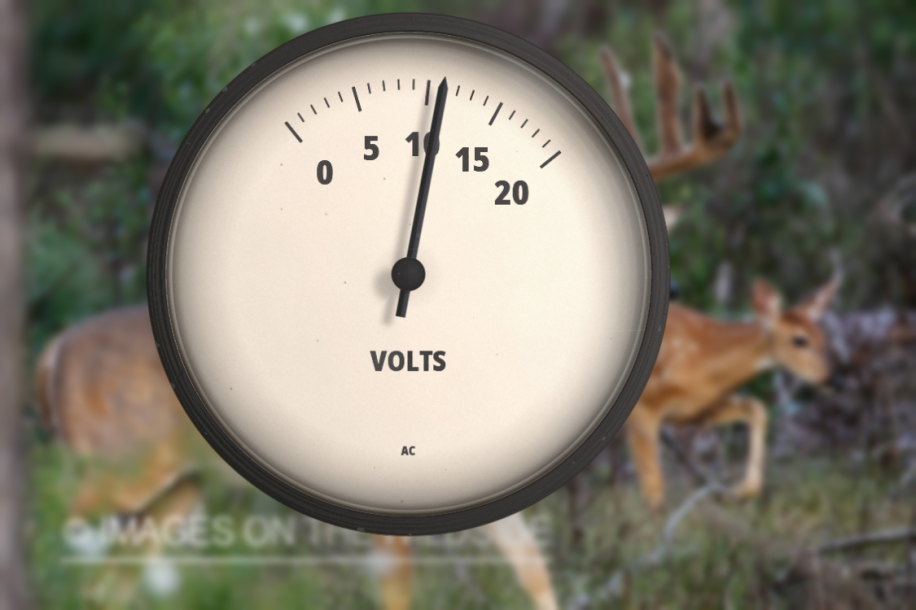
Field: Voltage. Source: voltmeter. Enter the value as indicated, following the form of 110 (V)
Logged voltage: 11 (V)
